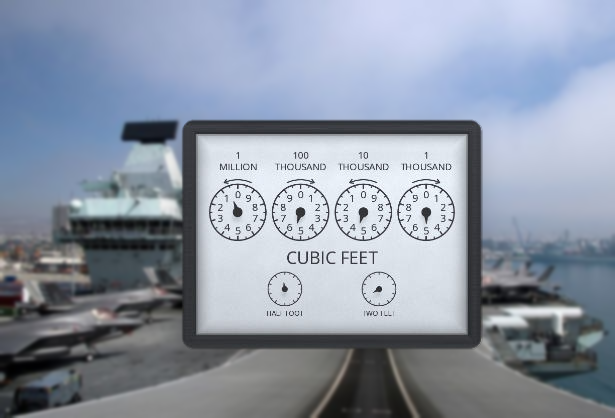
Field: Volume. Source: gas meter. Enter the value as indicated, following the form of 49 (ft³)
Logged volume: 54500 (ft³)
